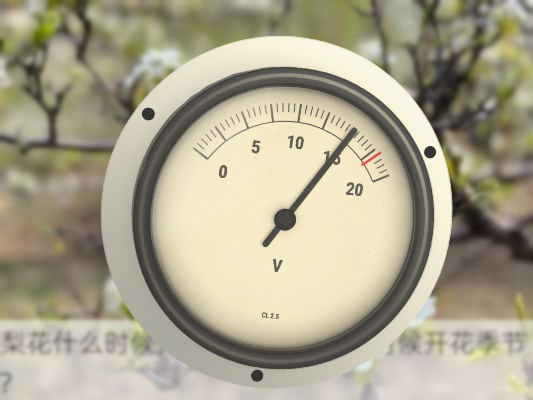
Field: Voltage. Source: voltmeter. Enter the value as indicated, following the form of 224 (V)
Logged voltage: 15 (V)
